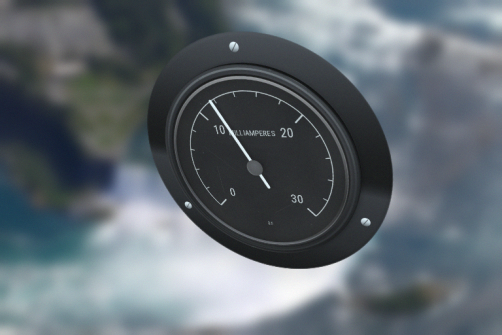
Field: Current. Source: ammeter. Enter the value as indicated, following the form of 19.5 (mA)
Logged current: 12 (mA)
